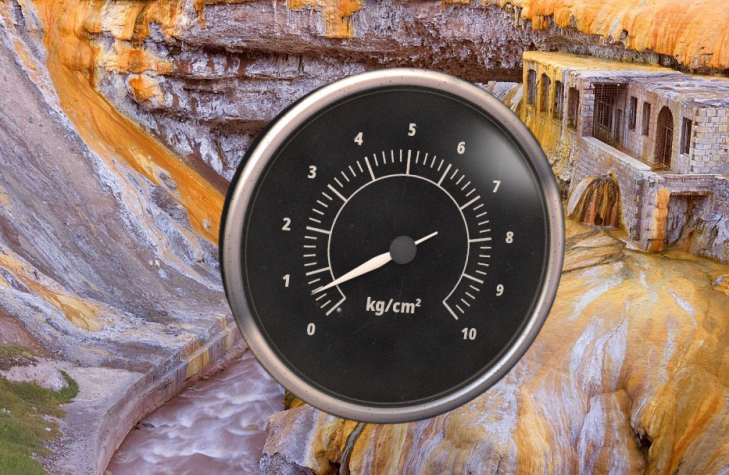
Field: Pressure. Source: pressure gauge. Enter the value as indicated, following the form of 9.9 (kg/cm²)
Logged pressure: 0.6 (kg/cm²)
